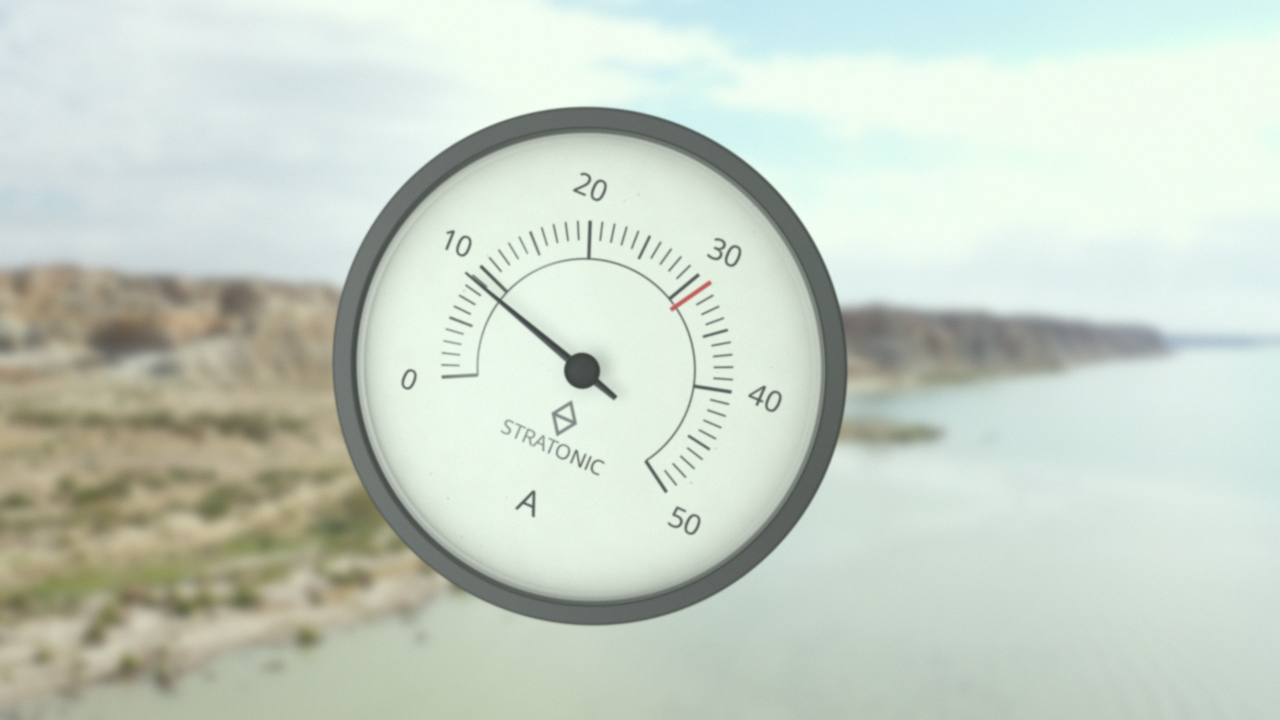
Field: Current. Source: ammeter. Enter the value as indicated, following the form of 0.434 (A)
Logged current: 9 (A)
